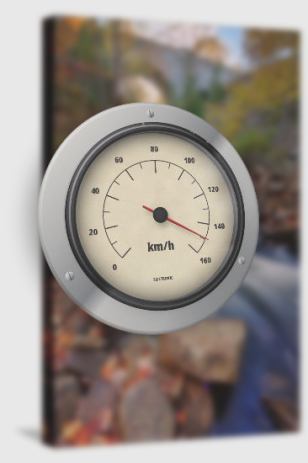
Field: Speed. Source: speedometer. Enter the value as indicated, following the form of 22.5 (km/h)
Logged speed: 150 (km/h)
